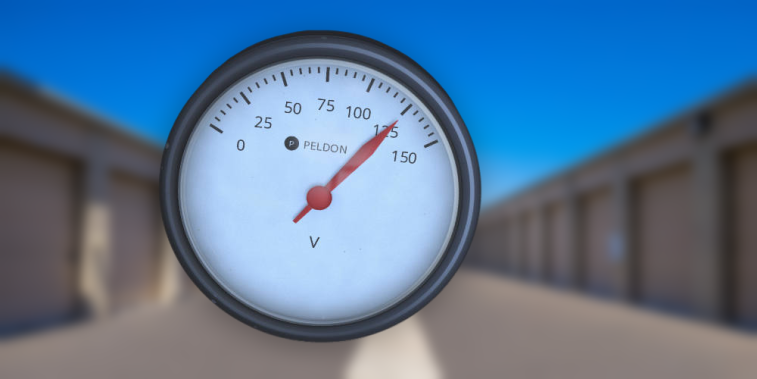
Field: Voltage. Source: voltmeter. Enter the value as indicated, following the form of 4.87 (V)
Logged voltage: 125 (V)
